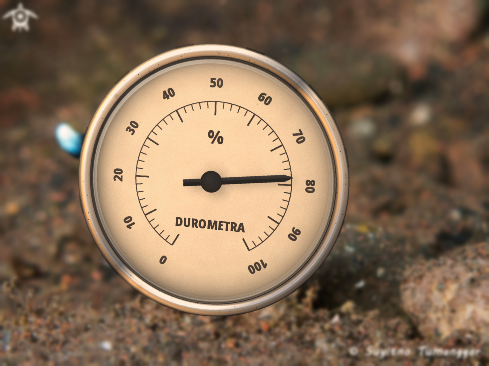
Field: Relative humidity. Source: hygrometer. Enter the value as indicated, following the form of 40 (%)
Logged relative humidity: 78 (%)
